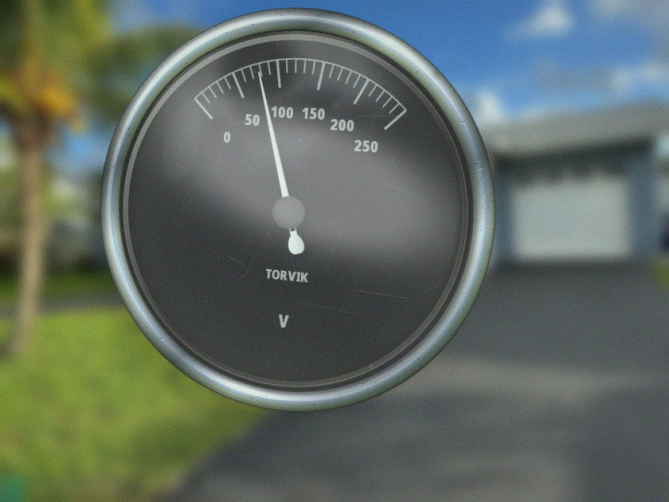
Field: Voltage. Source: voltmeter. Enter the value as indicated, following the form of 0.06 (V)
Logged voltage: 80 (V)
